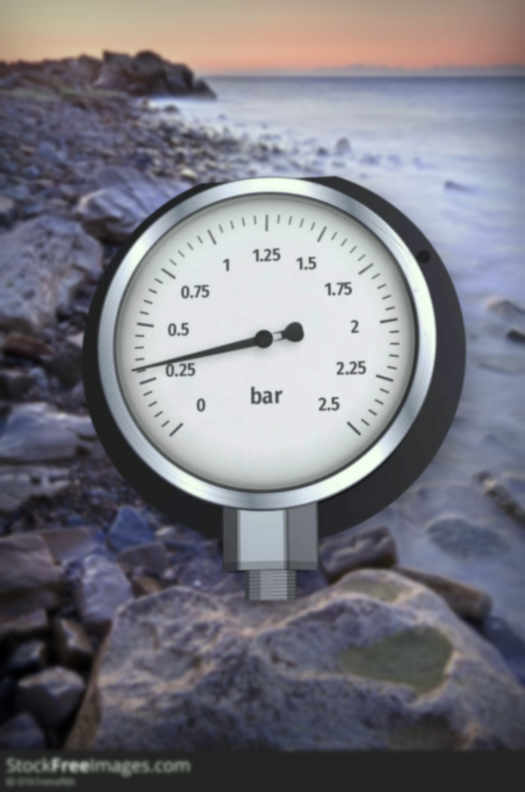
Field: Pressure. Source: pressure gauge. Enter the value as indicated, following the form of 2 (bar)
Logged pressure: 0.3 (bar)
